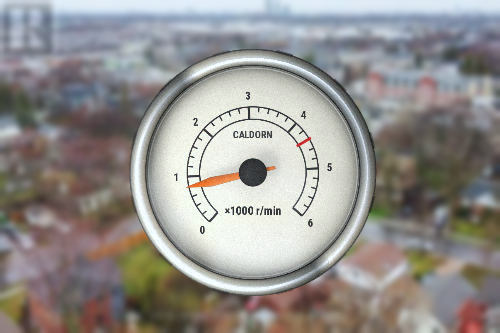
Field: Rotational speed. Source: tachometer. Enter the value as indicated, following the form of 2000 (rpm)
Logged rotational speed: 800 (rpm)
